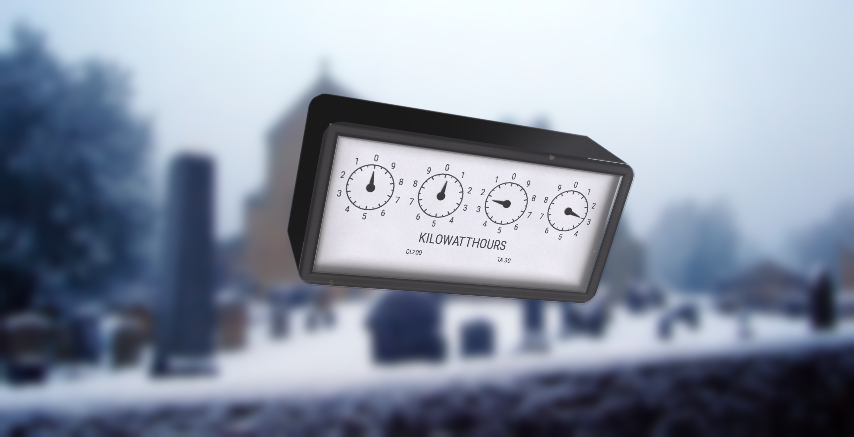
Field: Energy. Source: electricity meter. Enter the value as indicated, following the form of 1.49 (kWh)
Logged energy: 23 (kWh)
